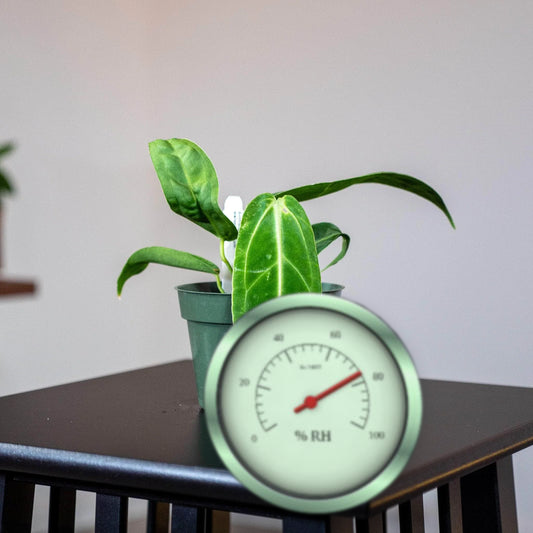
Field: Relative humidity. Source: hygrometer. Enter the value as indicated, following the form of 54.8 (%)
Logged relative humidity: 76 (%)
